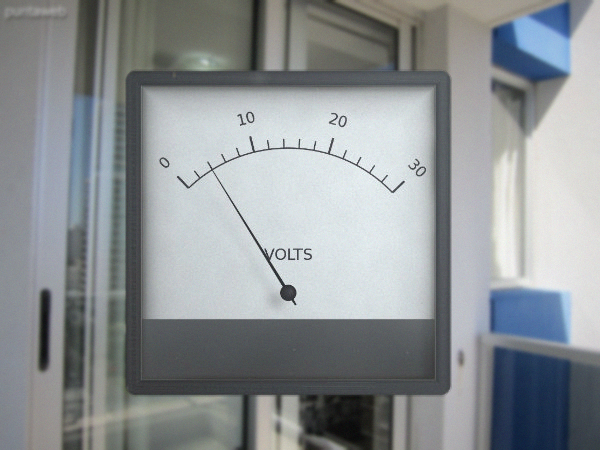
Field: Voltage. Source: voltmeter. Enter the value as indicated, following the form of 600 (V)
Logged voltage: 4 (V)
